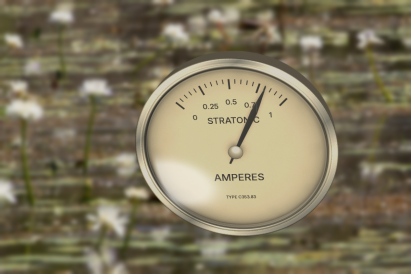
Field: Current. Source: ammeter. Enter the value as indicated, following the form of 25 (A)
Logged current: 0.8 (A)
